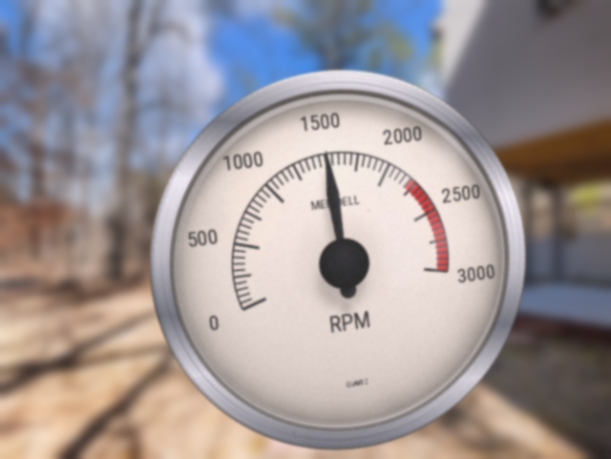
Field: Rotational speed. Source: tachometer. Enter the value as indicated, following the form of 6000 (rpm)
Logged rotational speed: 1500 (rpm)
